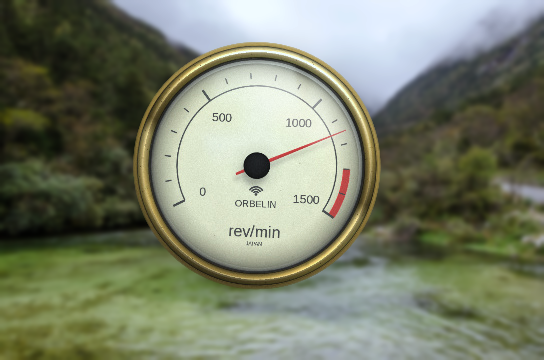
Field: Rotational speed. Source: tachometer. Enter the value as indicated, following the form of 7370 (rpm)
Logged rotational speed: 1150 (rpm)
